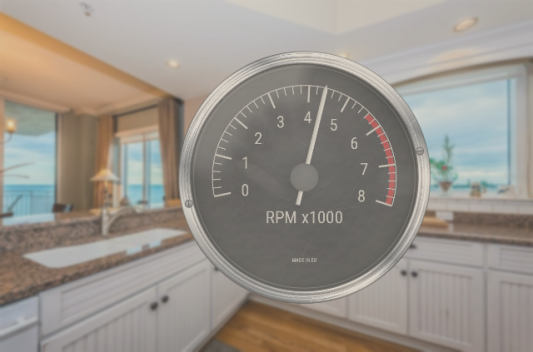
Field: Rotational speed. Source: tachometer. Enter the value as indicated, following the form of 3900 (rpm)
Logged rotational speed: 4400 (rpm)
